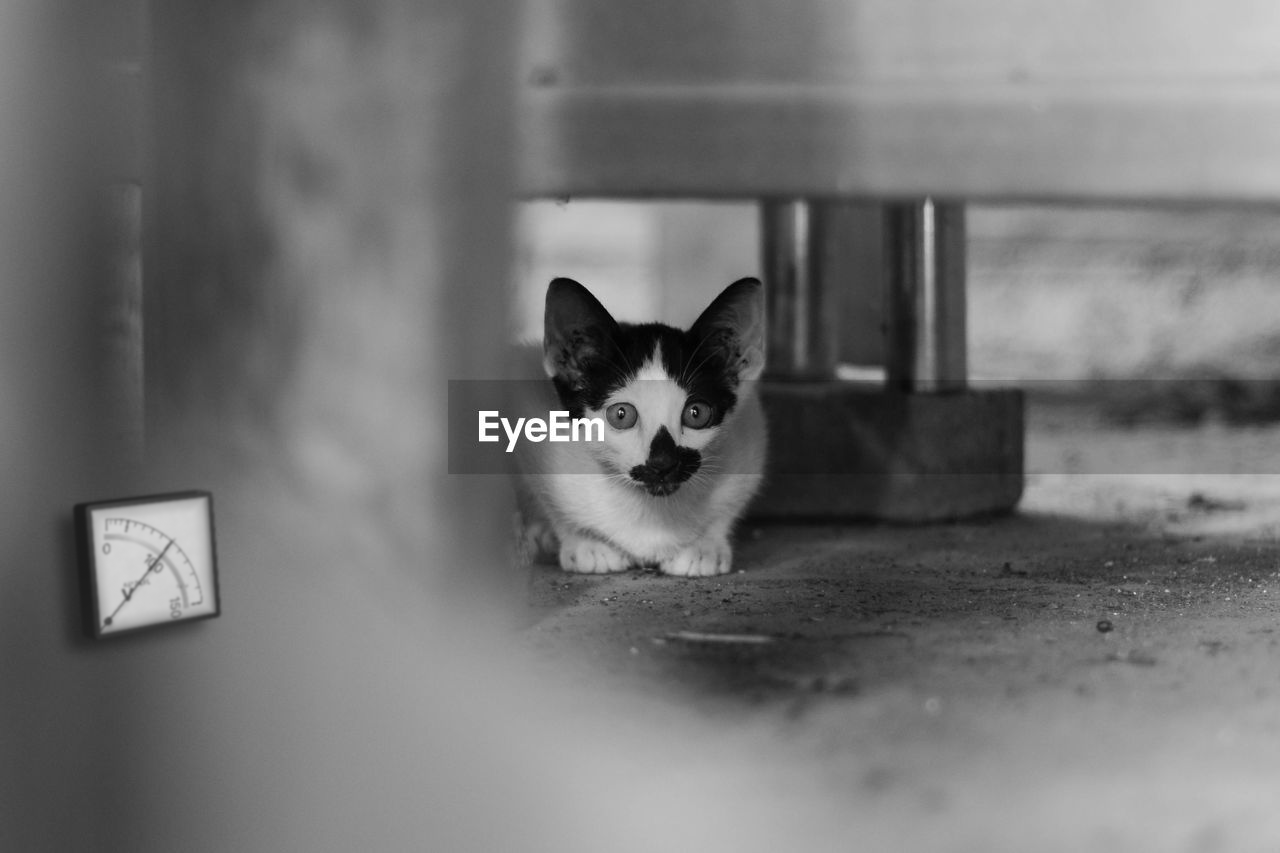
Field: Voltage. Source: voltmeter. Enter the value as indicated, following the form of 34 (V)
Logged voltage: 100 (V)
